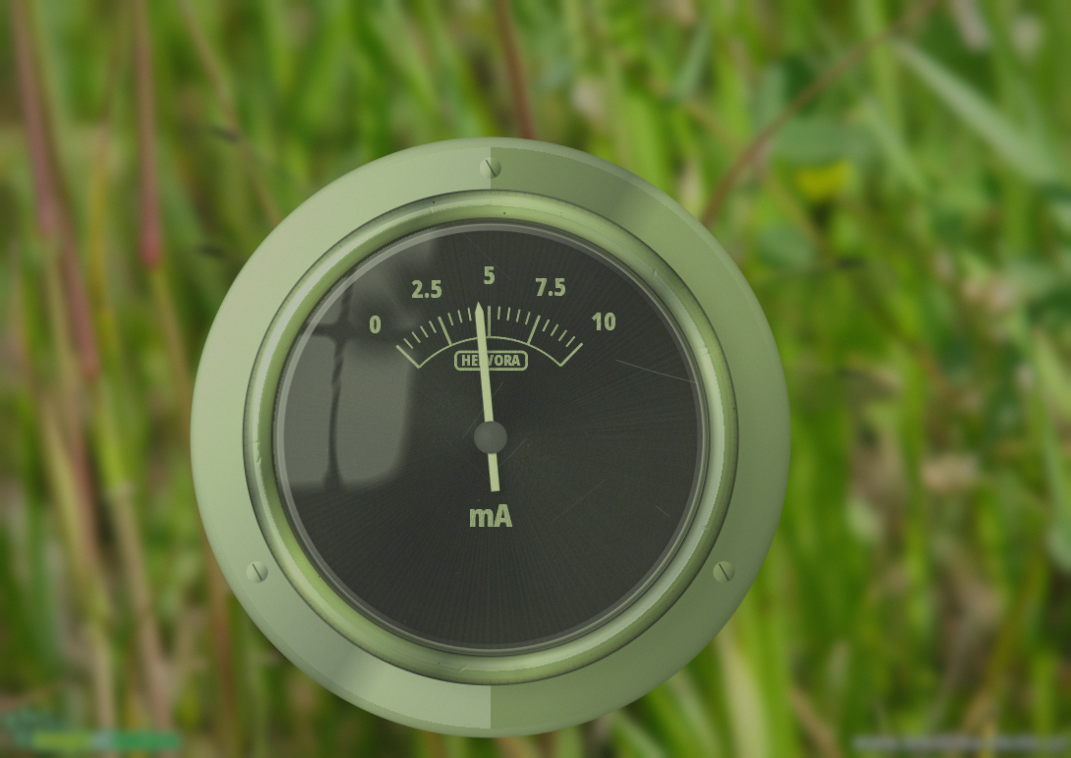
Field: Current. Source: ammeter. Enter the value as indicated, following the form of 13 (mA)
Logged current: 4.5 (mA)
